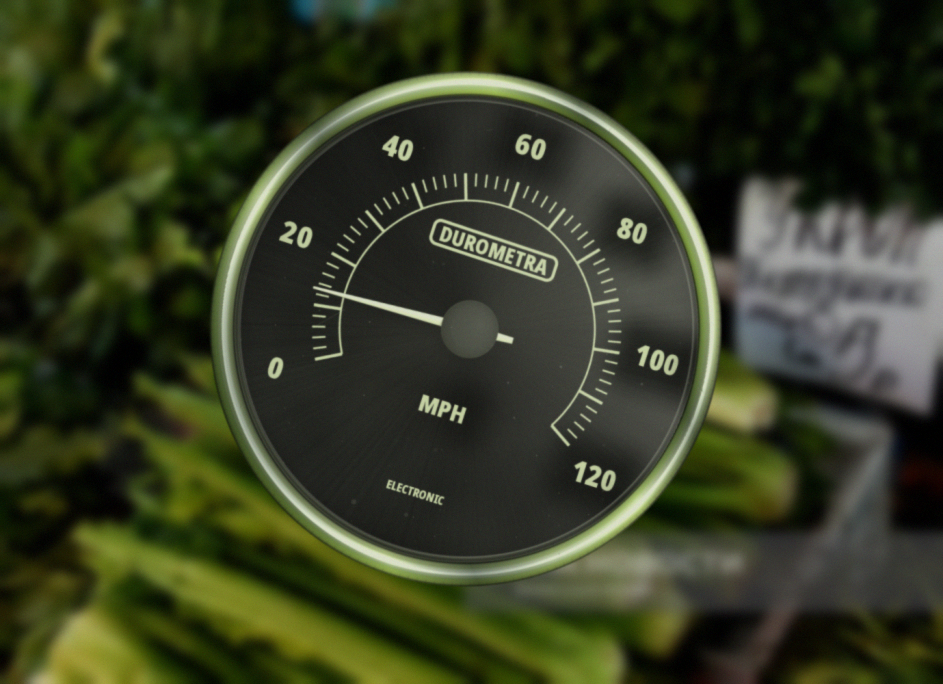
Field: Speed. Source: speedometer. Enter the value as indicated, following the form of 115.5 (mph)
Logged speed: 13 (mph)
